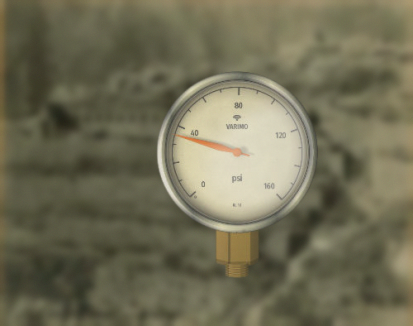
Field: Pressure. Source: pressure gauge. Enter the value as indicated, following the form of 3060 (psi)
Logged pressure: 35 (psi)
